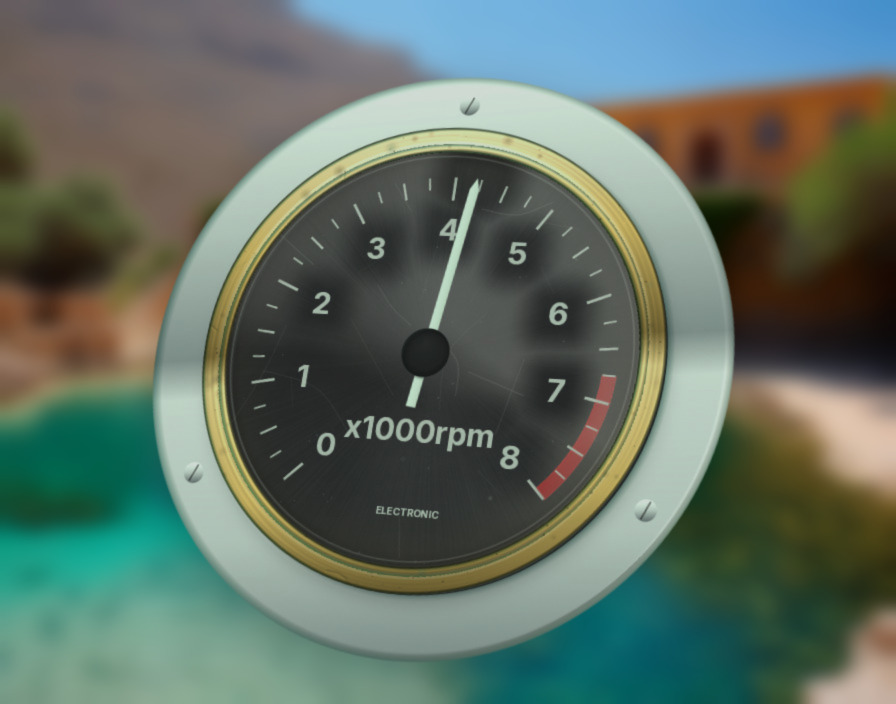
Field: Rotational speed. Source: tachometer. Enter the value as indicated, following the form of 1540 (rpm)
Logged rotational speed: 4250 (rpm)
